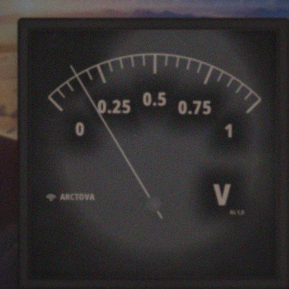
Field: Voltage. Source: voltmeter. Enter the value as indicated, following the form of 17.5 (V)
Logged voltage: 0.15 (V)
